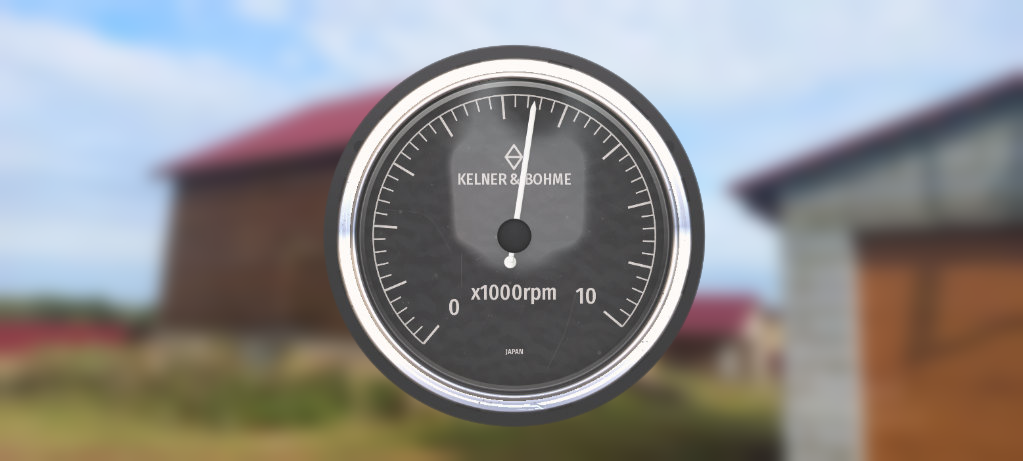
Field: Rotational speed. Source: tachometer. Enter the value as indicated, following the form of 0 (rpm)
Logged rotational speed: 5500 (rpm)
